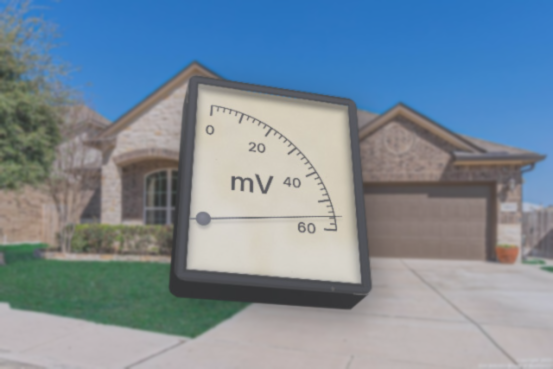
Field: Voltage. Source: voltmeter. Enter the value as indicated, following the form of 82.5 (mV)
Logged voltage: 56 (mV)
